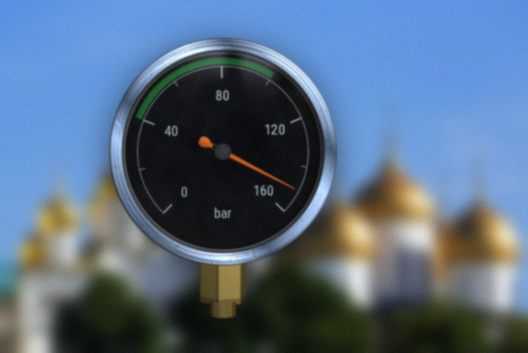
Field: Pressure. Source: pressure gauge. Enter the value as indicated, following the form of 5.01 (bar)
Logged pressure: 150 (bar)
